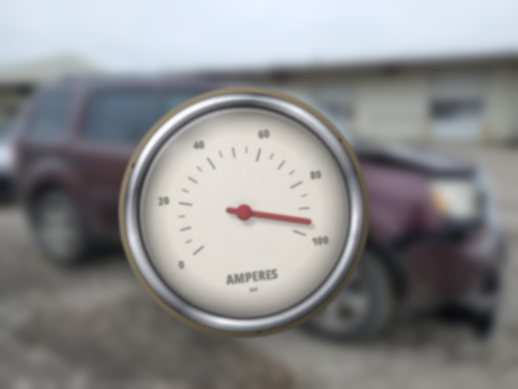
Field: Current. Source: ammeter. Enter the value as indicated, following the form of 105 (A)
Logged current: 95 (A)
